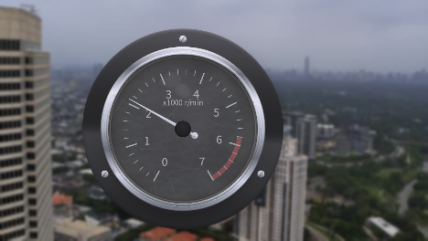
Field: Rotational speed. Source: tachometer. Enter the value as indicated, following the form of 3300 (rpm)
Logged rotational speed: 2100 (rpm)
